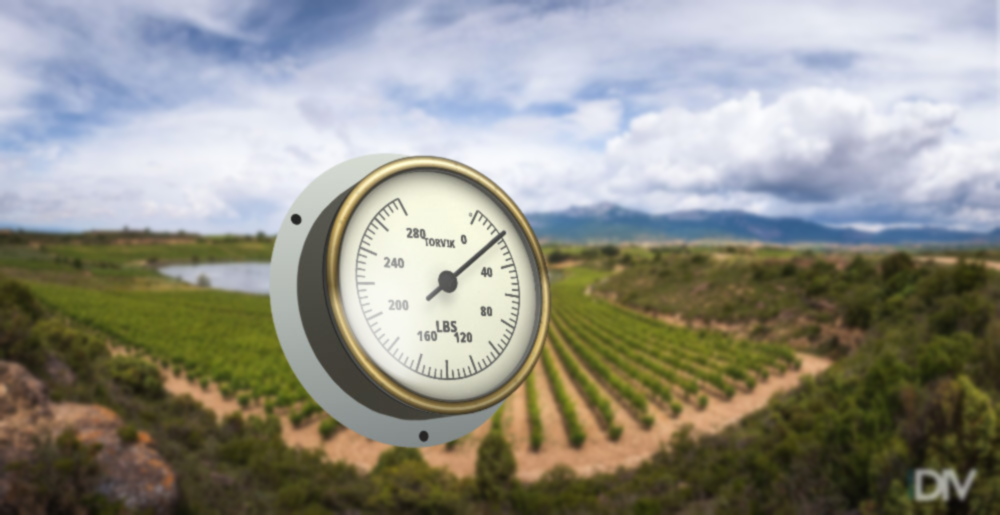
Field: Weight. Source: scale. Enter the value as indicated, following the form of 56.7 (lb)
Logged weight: 20 (lb)
